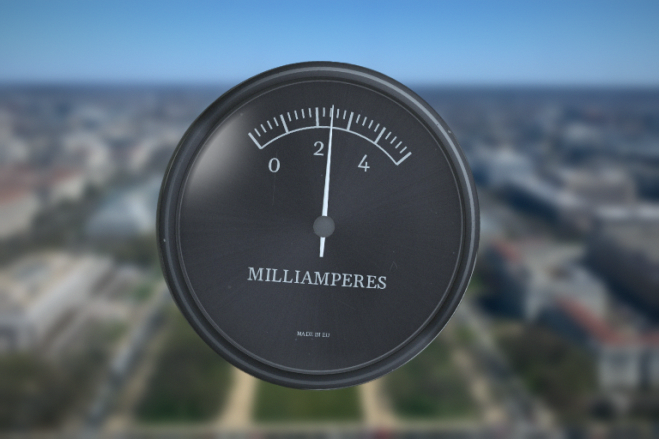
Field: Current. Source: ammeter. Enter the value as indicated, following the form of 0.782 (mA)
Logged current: 2.4 (mA)
